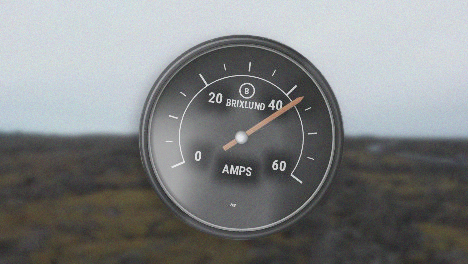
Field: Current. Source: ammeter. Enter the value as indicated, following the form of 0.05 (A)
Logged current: 42.5 (A)
